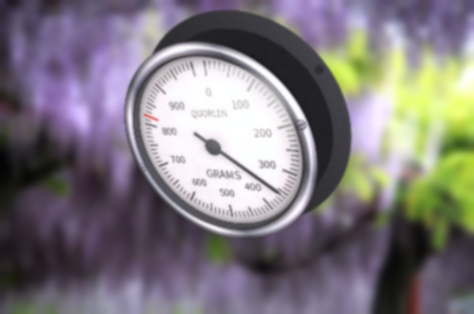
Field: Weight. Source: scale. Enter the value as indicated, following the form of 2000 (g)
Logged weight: 350 (g)
